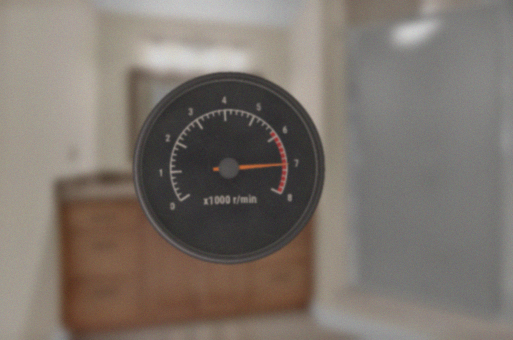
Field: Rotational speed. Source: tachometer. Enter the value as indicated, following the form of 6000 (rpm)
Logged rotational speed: 7000 (rpm)
